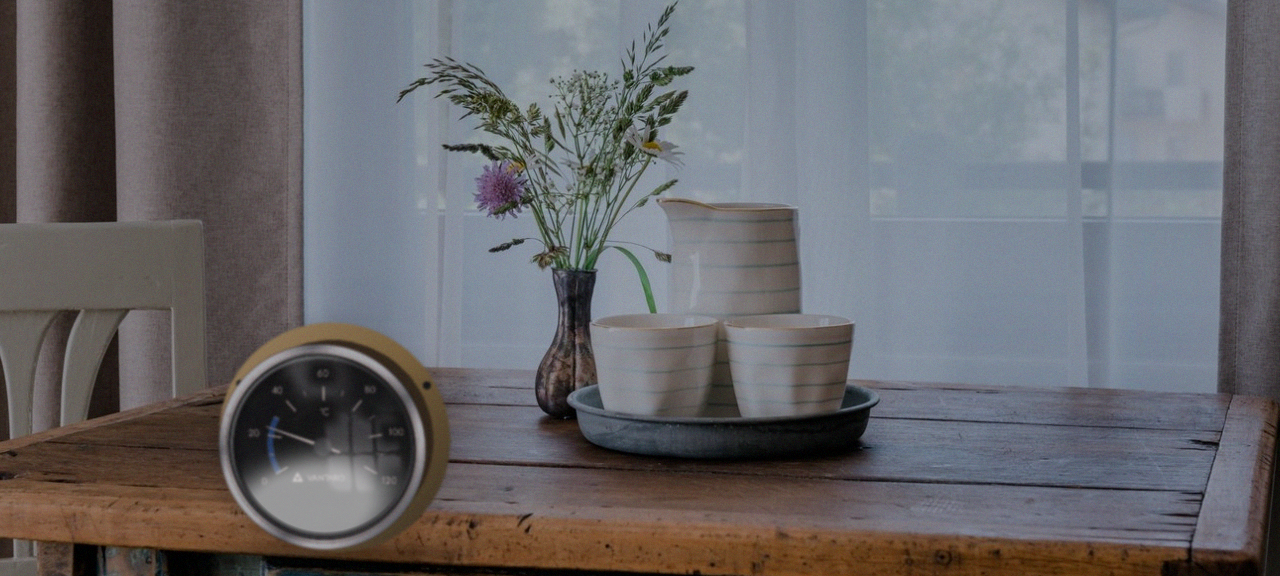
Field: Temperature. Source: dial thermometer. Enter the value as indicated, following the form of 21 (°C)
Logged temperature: 25 (°C)
